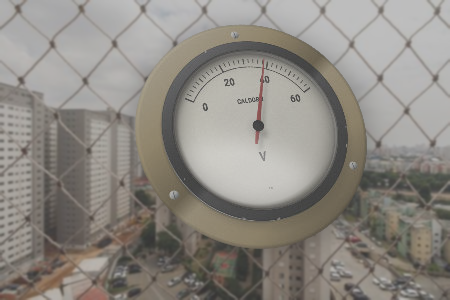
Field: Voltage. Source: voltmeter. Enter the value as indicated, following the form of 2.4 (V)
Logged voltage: 38 (V)
